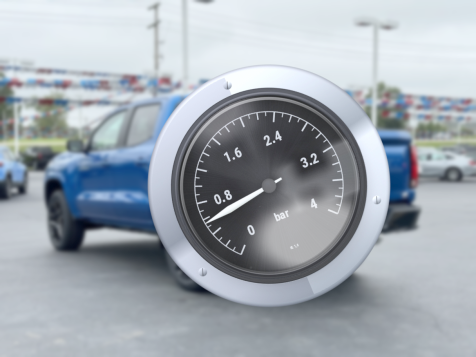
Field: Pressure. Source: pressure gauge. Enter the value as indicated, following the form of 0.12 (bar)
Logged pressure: 0.55 (bar)
